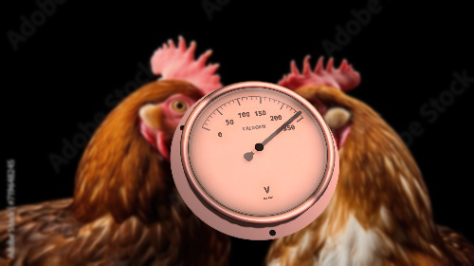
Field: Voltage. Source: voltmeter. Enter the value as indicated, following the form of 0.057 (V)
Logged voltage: 240 (V)
